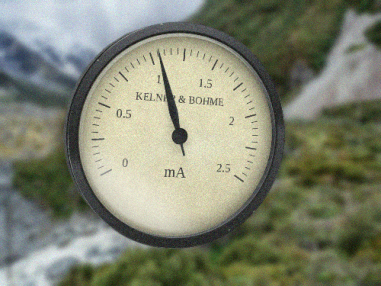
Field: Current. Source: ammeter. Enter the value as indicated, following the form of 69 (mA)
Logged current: 1.05 (mA)
